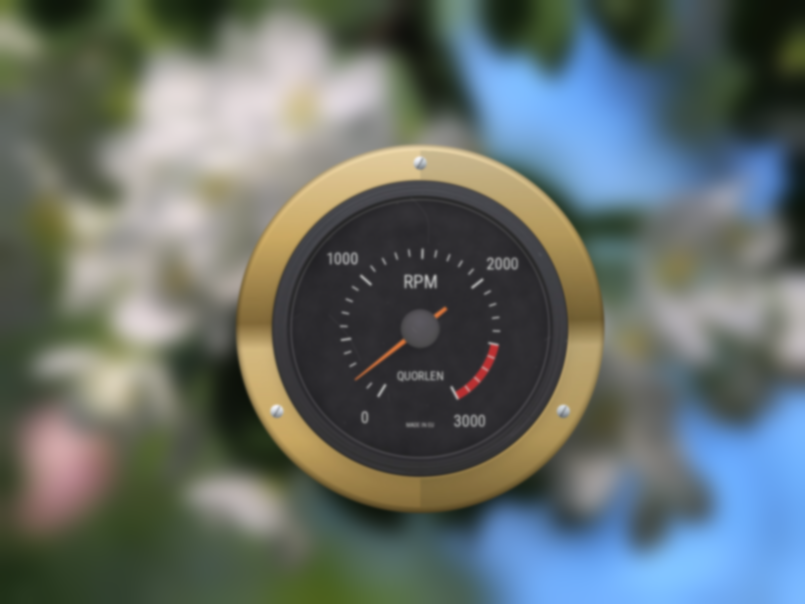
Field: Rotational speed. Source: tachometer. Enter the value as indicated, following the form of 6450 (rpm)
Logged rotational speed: 200 (rpm)
